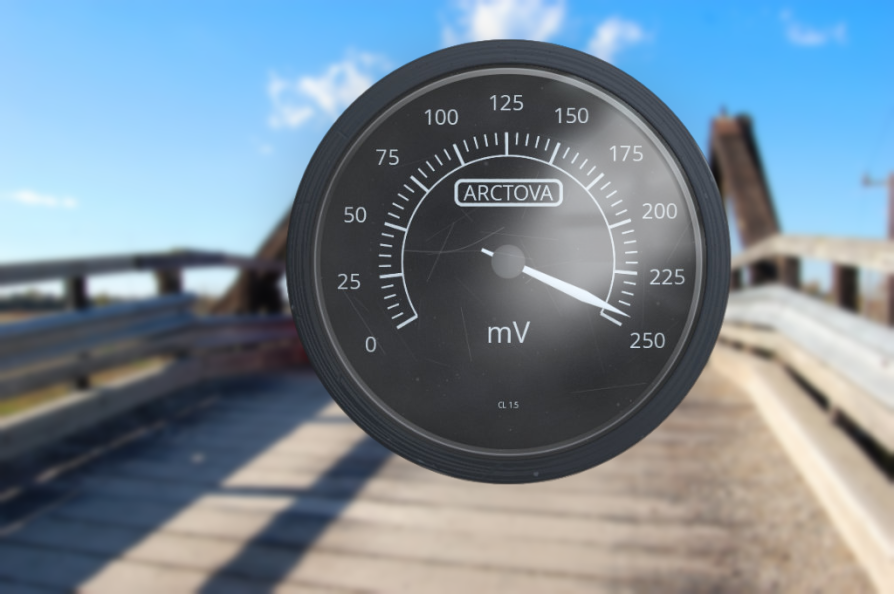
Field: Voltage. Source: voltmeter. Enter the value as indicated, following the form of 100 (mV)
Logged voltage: 245 (mV)
